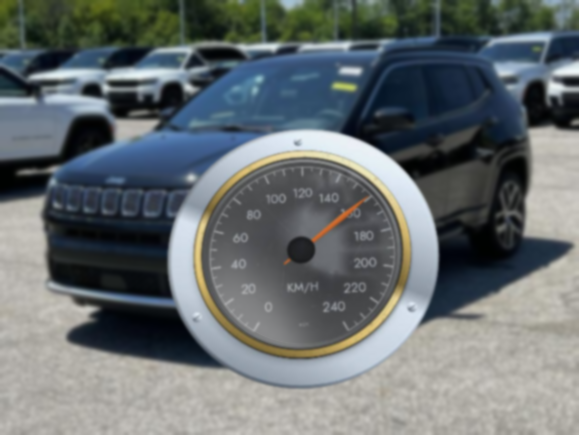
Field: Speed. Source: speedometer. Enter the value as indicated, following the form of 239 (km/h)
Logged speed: 160 (km/h)
